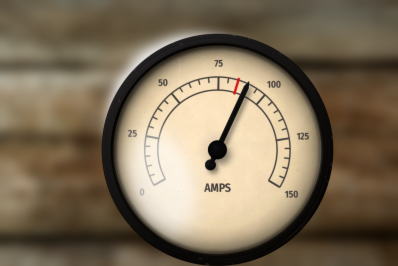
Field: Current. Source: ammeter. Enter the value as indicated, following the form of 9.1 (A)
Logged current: 90 (A)
